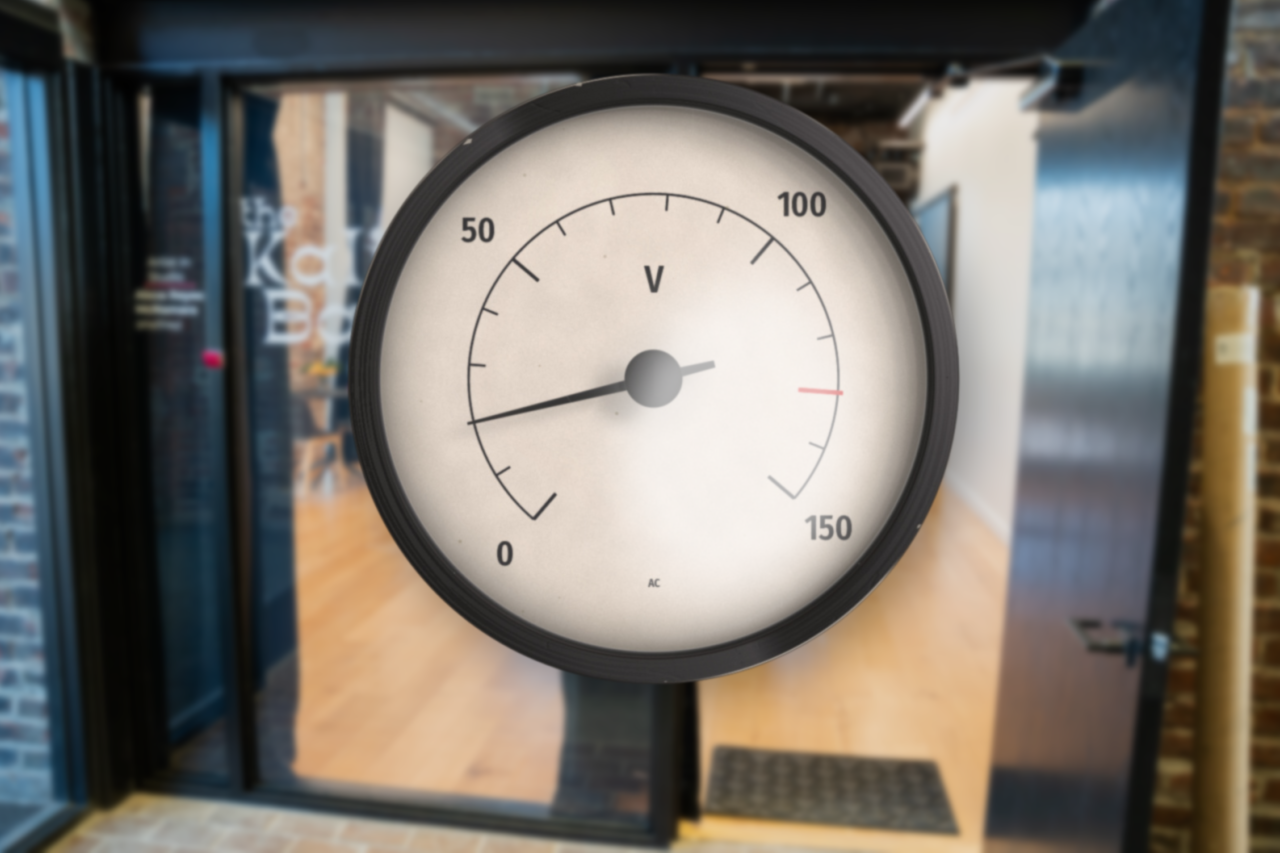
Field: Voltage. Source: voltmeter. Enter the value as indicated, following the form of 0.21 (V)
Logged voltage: 20 (V)
